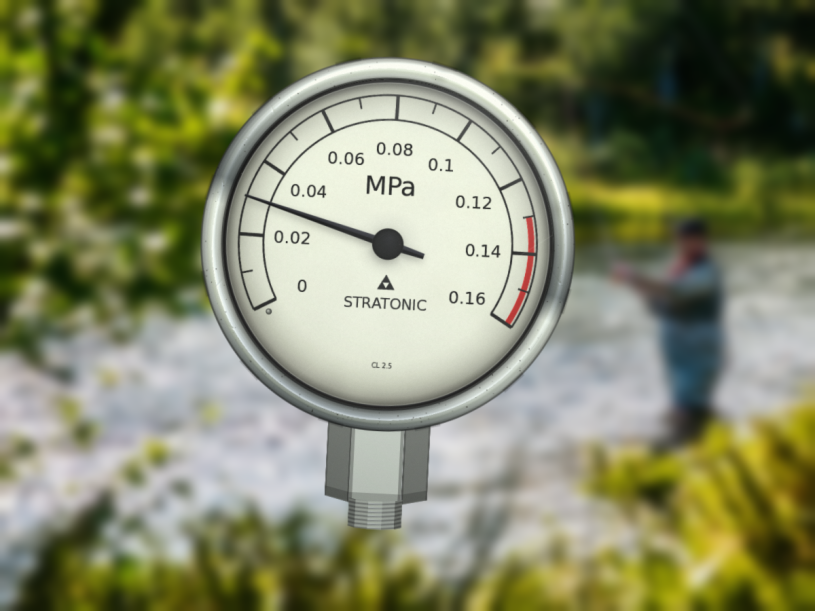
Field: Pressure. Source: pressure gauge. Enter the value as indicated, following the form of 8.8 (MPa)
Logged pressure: 0.03 (MPa)
